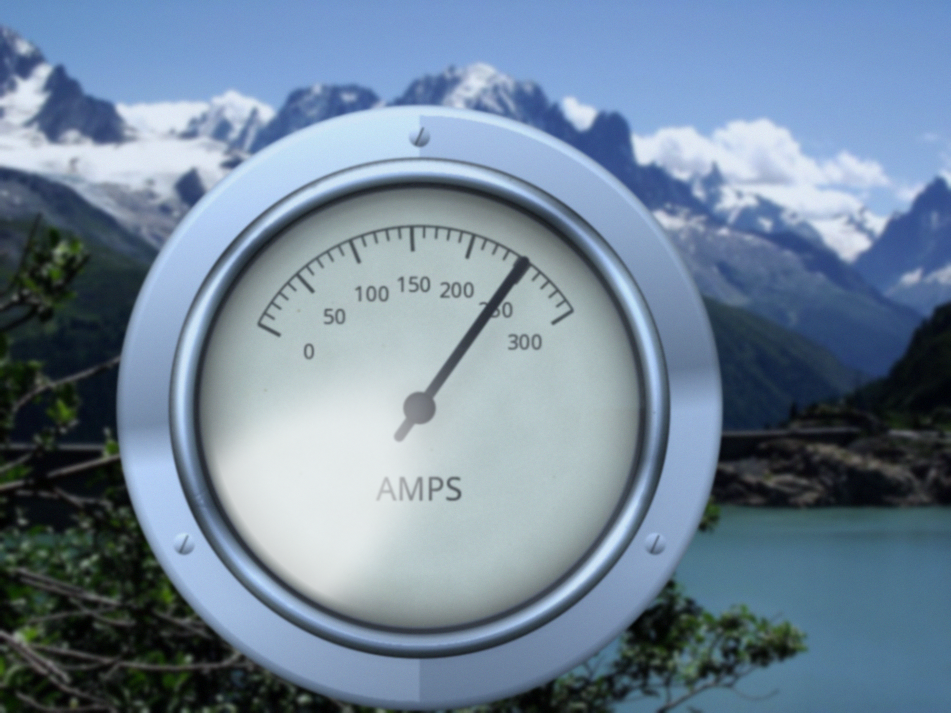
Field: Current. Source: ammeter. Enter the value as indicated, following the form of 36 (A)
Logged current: 245 (A)
